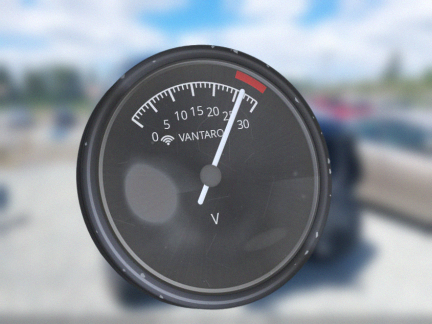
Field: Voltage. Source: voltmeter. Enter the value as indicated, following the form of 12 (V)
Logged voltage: 26 (V)
